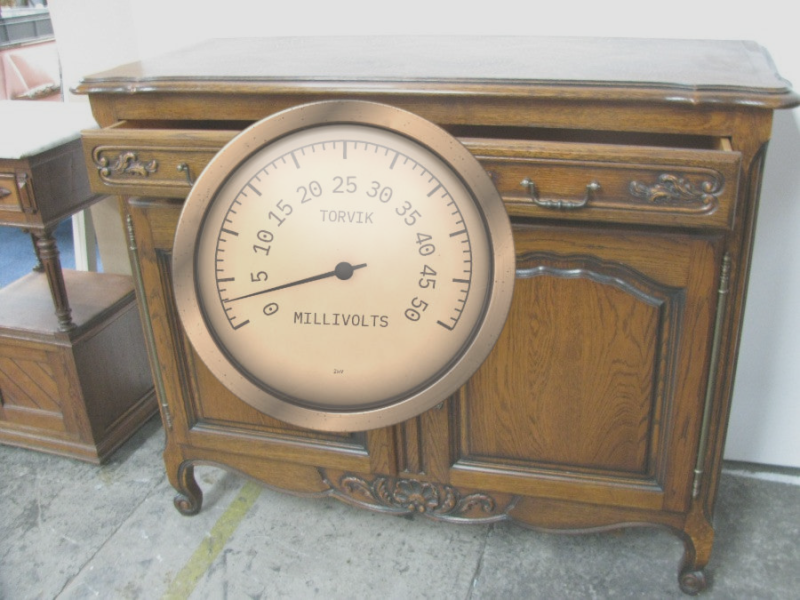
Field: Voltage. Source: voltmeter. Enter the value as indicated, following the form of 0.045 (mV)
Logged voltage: 3 (mV)
